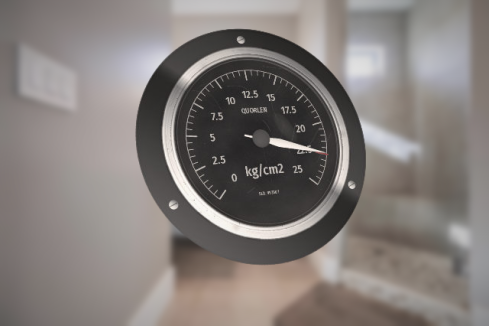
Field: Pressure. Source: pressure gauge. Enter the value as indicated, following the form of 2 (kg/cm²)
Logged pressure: 22.5 (kg/cm²)
